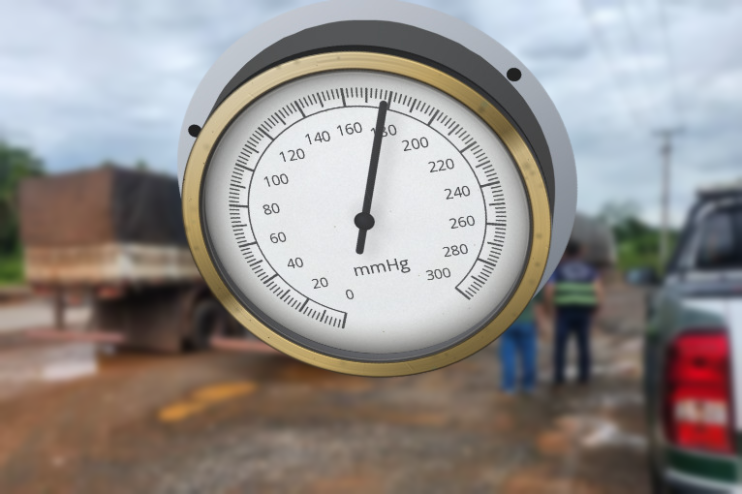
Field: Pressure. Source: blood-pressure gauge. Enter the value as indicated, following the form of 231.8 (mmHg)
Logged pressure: 178 (mmHg)
